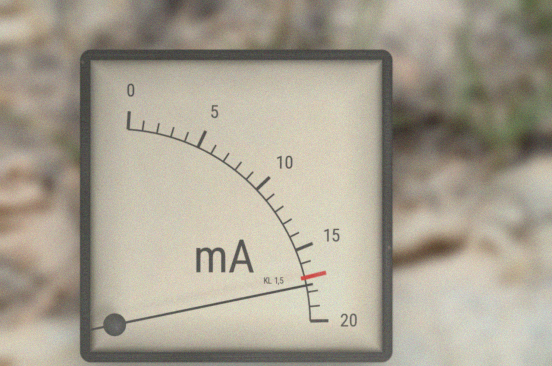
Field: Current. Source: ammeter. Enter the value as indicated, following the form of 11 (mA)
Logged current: 17.5 (mA)
